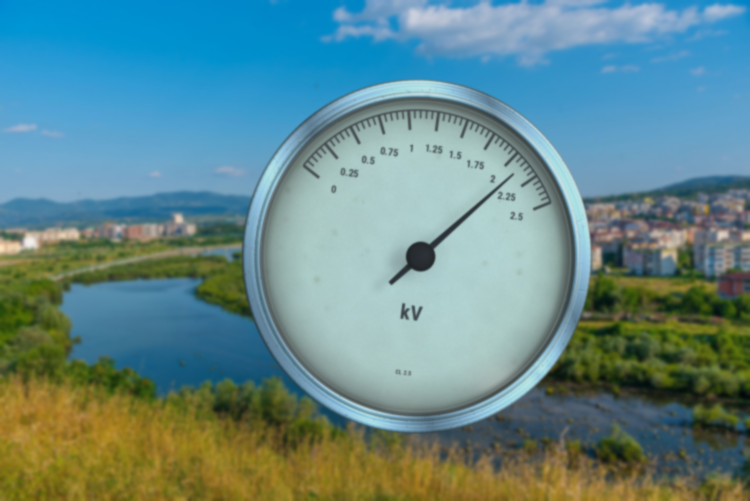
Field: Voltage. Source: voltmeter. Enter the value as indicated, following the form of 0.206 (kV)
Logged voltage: 2.1 (kV)
